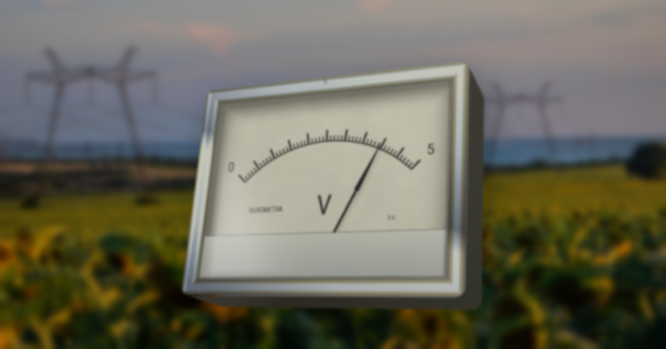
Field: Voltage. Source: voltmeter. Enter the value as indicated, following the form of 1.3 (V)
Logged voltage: 4 (V)
